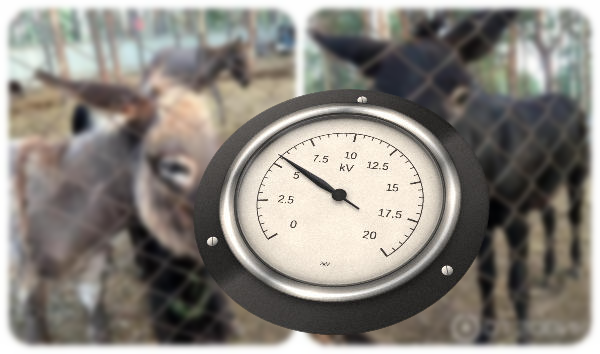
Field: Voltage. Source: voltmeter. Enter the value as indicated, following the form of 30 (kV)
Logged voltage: 5.5 (kV)
